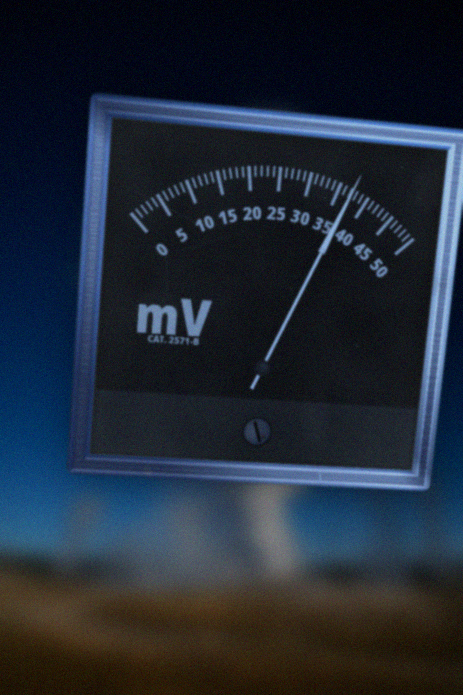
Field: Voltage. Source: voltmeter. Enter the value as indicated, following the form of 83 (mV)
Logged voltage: 37 (mV)
